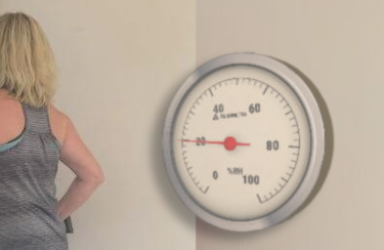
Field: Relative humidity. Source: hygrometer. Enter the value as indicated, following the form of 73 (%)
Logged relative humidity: 20 (%)
